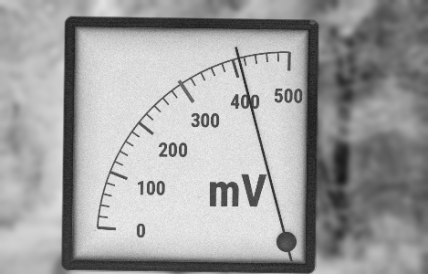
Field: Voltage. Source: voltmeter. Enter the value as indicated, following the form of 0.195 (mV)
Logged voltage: 410 (mV)
